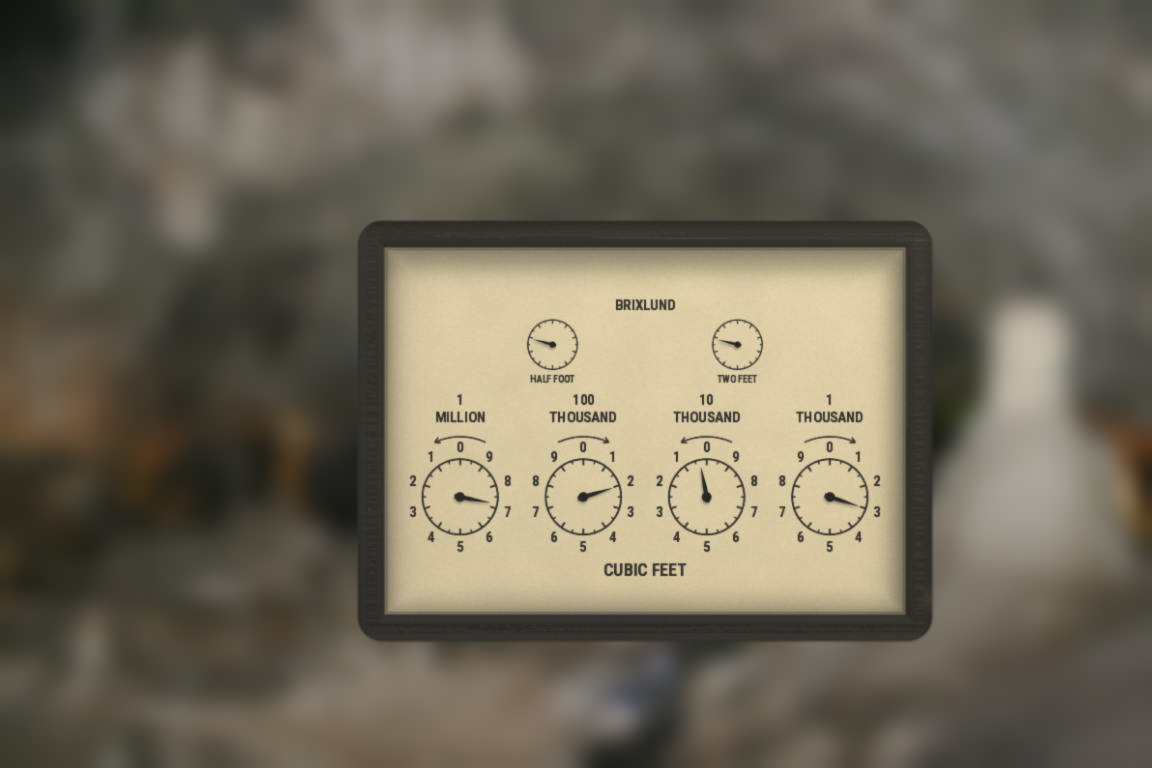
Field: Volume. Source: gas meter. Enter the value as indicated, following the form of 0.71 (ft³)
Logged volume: 720300 (ft³)
